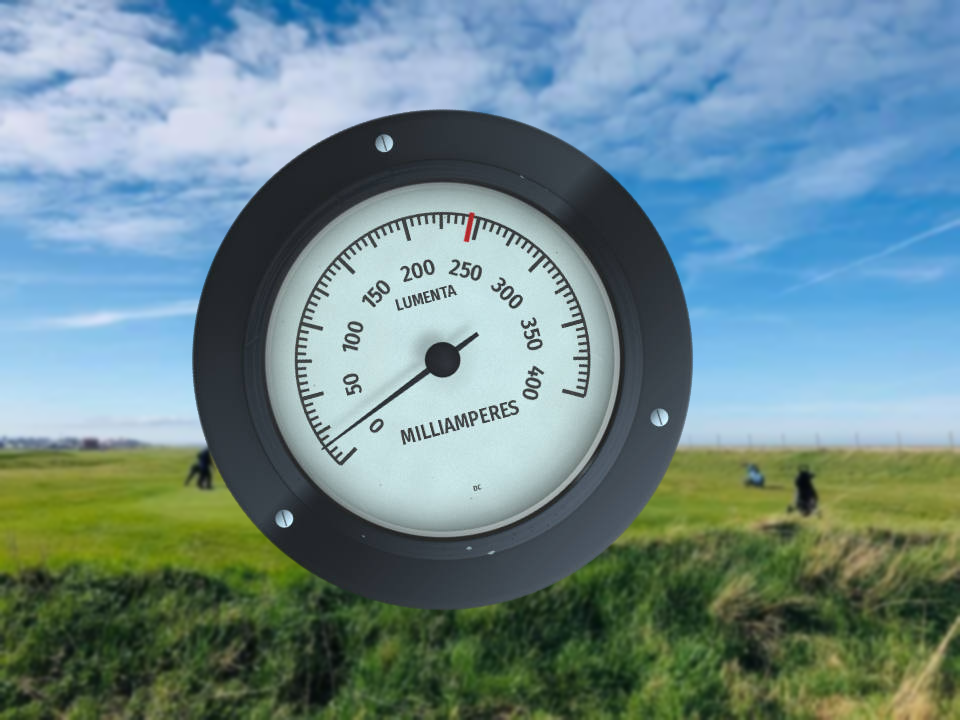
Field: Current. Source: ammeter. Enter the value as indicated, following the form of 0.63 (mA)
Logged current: 15 (mA)
